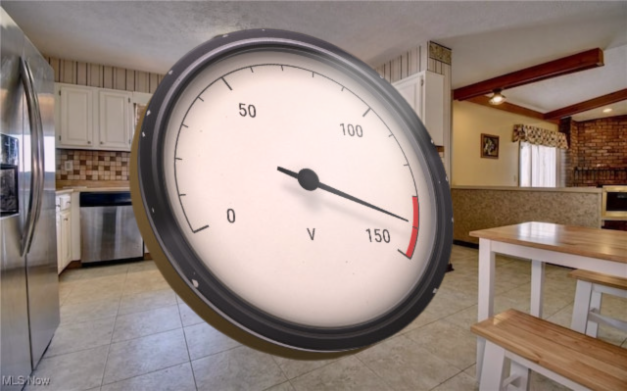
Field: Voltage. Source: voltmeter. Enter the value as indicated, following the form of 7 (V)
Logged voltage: 140 (V)
